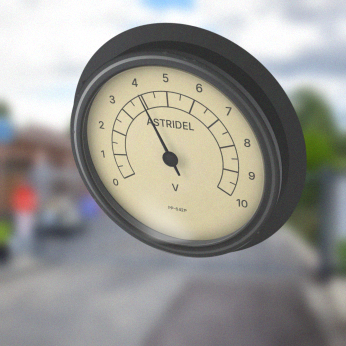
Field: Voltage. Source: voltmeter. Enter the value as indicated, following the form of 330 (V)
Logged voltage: 4 (V)
